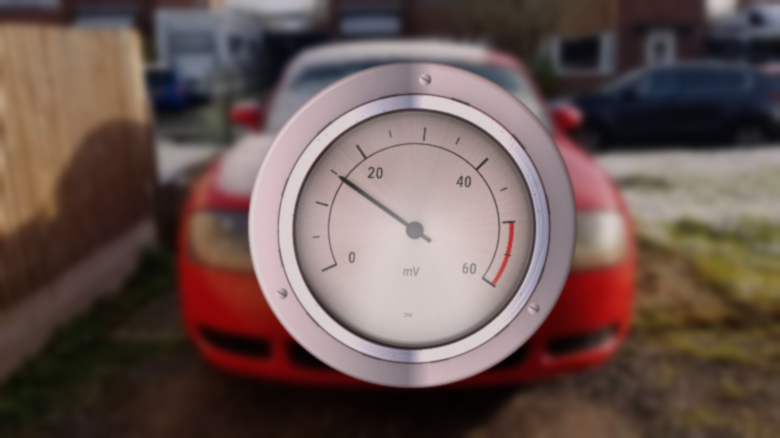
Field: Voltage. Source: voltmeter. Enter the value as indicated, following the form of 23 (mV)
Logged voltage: 15 (mV)
